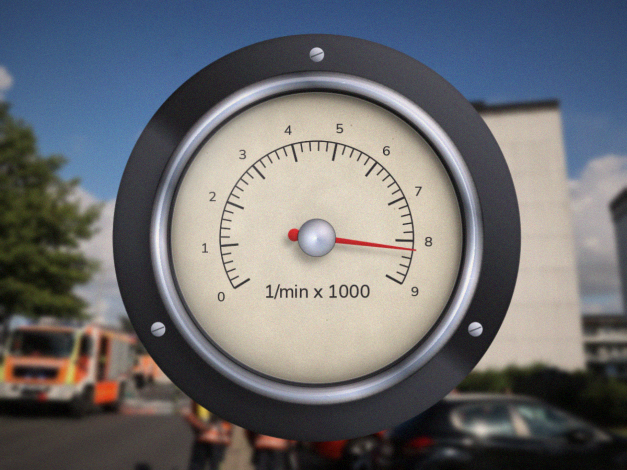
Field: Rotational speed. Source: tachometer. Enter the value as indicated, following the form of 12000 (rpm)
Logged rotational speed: 8200 (rpm)
